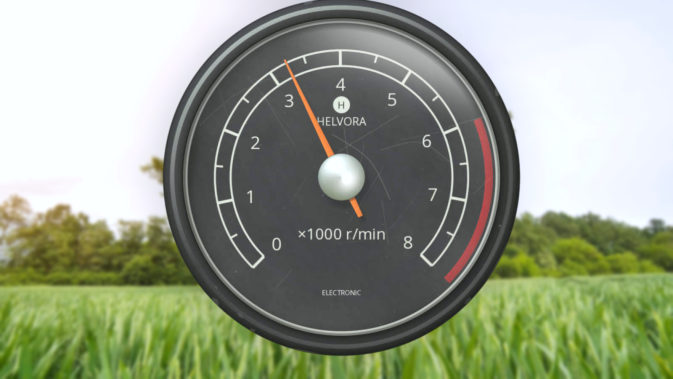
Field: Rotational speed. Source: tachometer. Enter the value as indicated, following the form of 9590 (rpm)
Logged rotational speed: 3250 (rpm)
